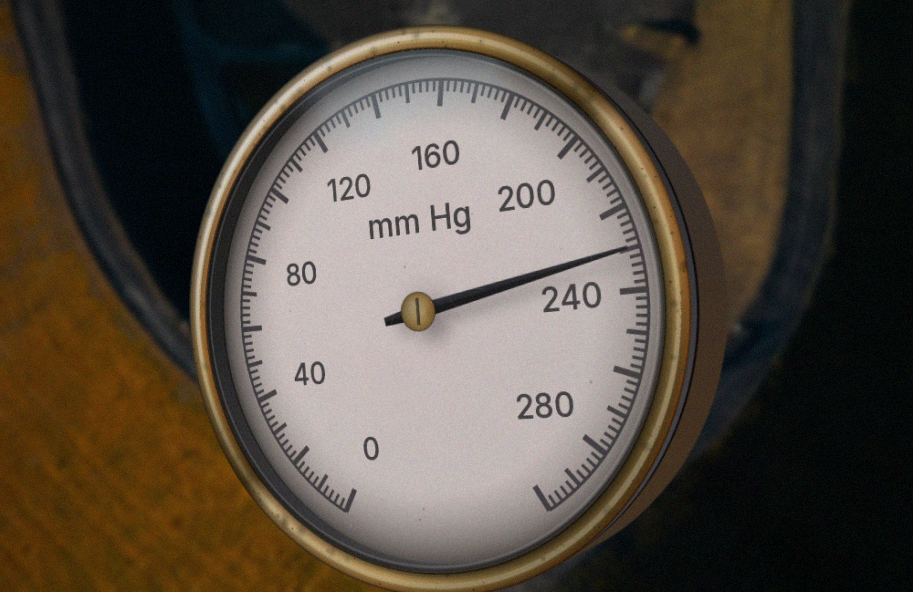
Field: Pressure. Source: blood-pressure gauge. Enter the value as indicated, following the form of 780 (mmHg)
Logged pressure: 230 (mmHg)
